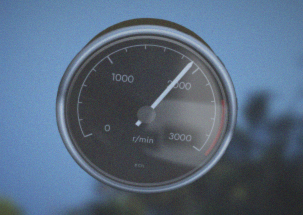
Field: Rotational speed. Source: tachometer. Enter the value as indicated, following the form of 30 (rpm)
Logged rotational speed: 1900 (rpm)
